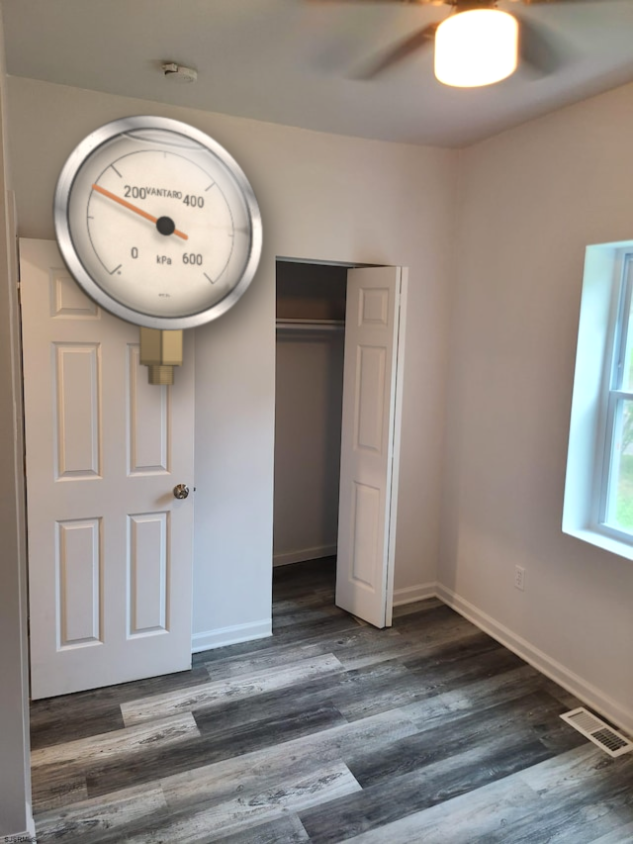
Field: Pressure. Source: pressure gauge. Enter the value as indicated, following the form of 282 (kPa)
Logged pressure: 150 (kPa)
